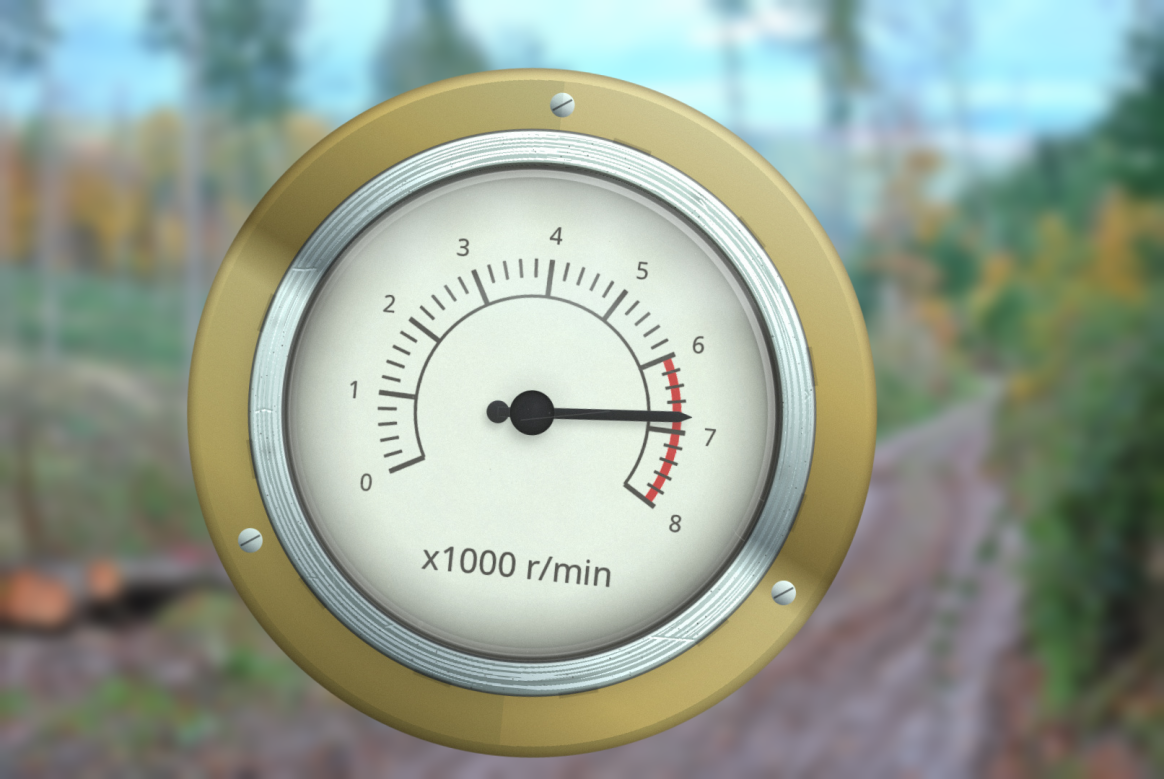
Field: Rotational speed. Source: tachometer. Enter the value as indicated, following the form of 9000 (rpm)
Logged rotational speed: 6800 (rpm)
